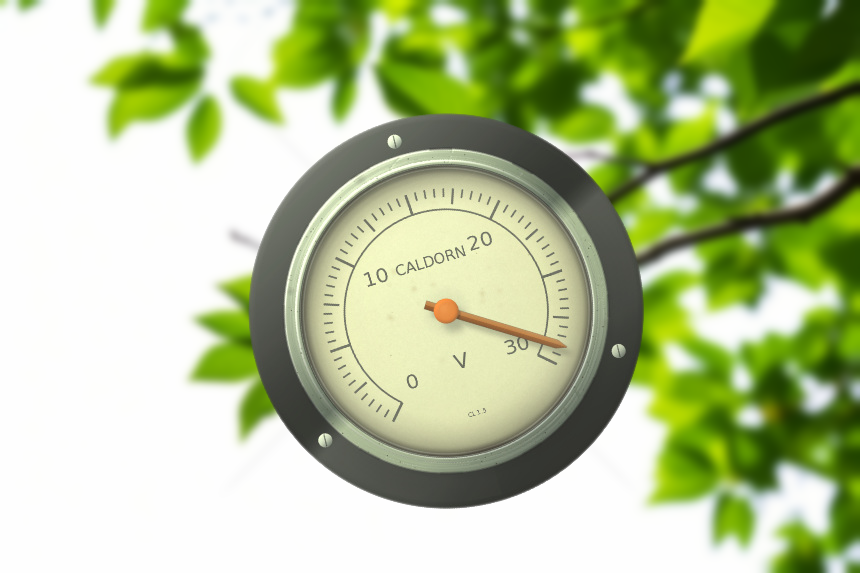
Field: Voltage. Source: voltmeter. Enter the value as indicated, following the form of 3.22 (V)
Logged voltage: 29 (V)
